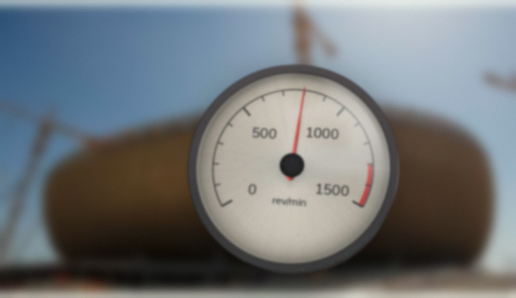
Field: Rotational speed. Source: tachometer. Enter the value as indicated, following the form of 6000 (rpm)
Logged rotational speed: 800 (rpm)
